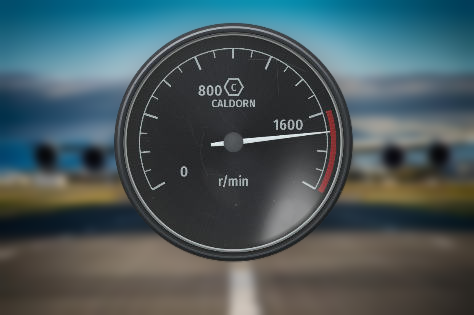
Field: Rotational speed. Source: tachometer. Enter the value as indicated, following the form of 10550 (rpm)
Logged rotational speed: 1700 (rpm)
